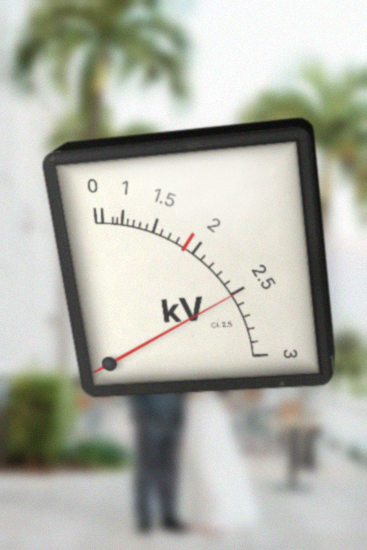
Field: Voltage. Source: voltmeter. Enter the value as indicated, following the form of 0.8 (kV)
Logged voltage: 2.5 (kV)
